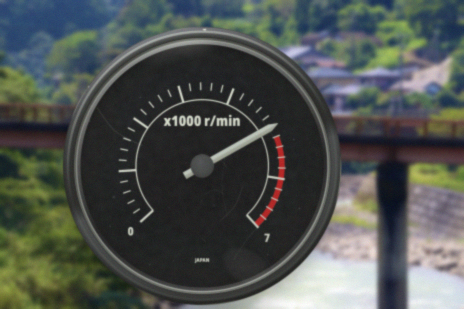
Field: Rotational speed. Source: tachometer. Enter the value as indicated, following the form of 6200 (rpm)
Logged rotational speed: 5000 (rpm)
